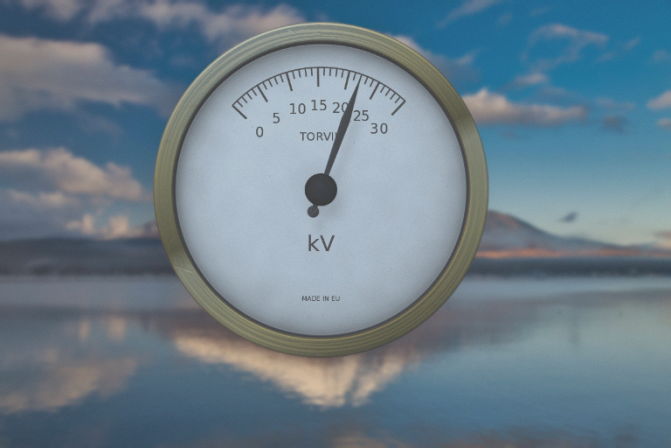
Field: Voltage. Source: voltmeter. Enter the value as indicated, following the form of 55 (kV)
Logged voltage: 22 (kV)
